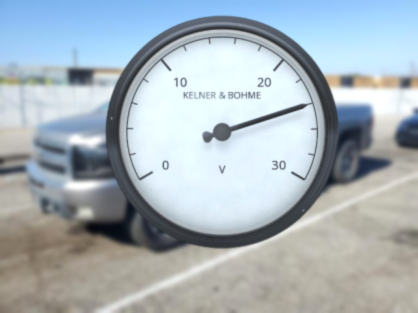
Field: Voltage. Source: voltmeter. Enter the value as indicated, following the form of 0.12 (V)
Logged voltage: 24 (V)
